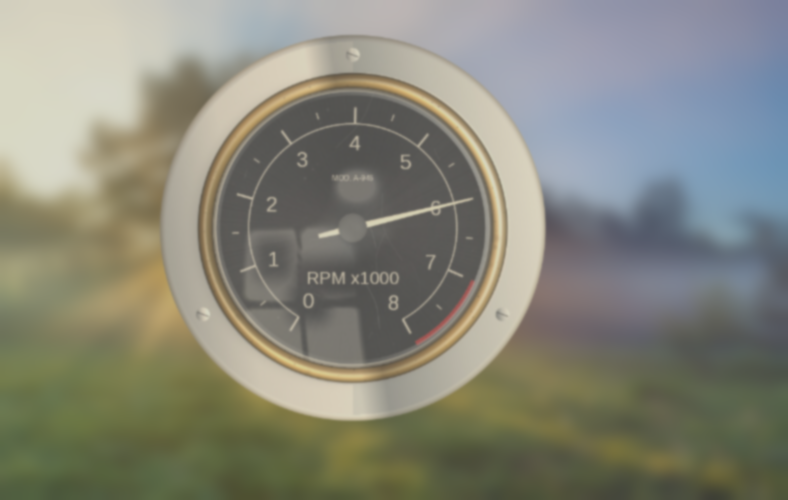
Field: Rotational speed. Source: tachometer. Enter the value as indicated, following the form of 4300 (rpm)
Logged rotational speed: 6000 (rpm)
